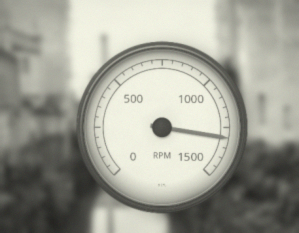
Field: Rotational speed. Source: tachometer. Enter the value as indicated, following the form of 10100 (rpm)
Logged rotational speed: 1300 (rpm)
